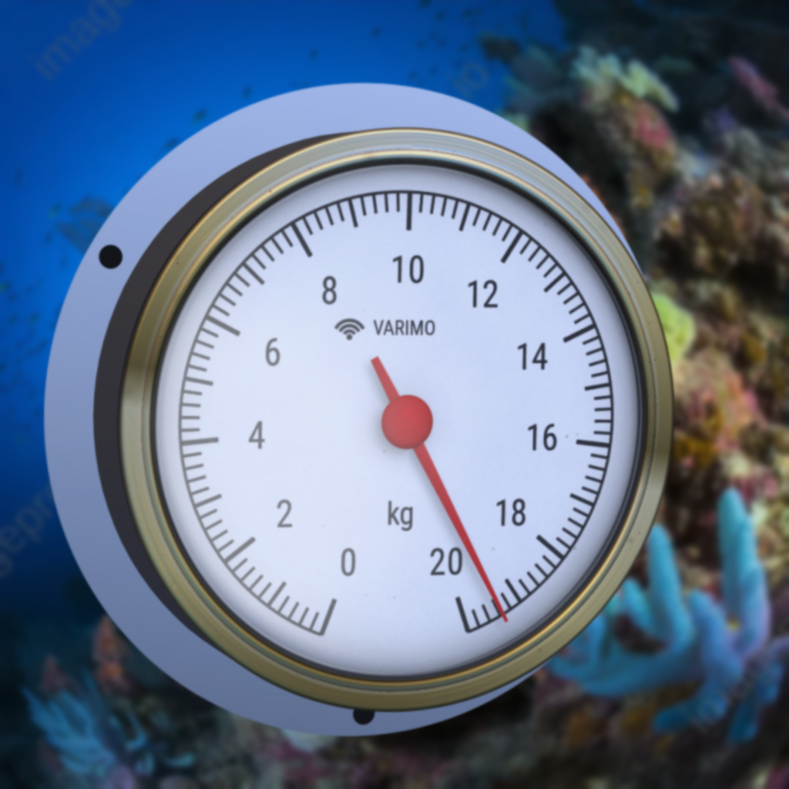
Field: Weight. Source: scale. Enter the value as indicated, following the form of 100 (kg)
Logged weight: 19.4 (kg)
